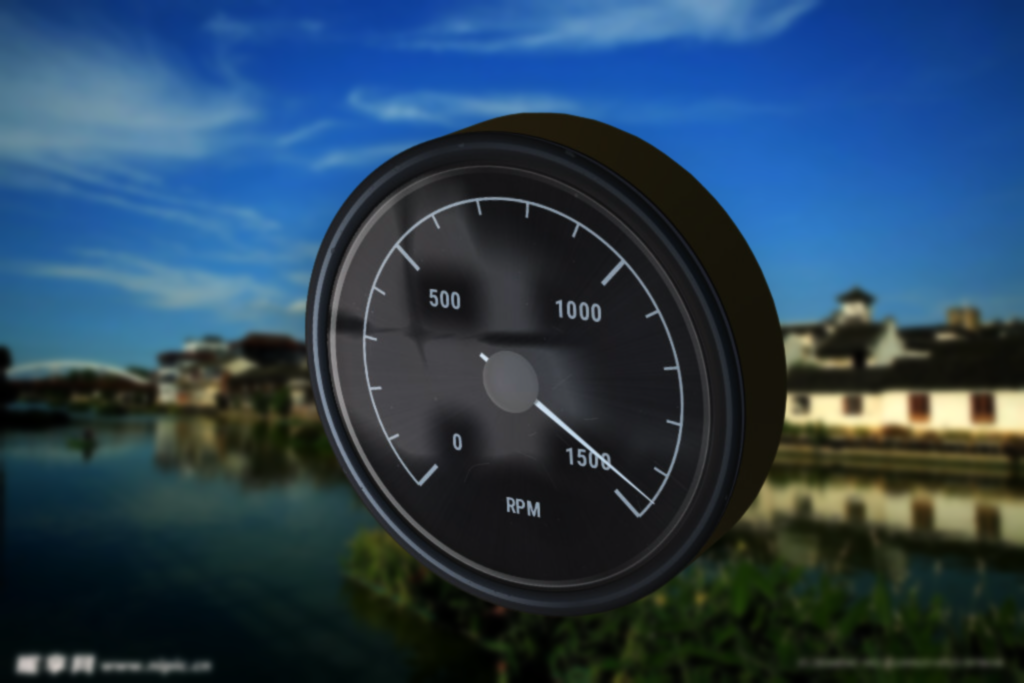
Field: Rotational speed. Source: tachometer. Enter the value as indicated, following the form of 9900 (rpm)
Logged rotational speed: 1450 (rpm)
